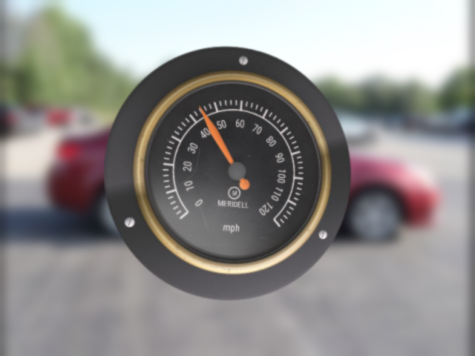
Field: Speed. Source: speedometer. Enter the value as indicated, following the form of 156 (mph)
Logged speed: 44 (mph)
